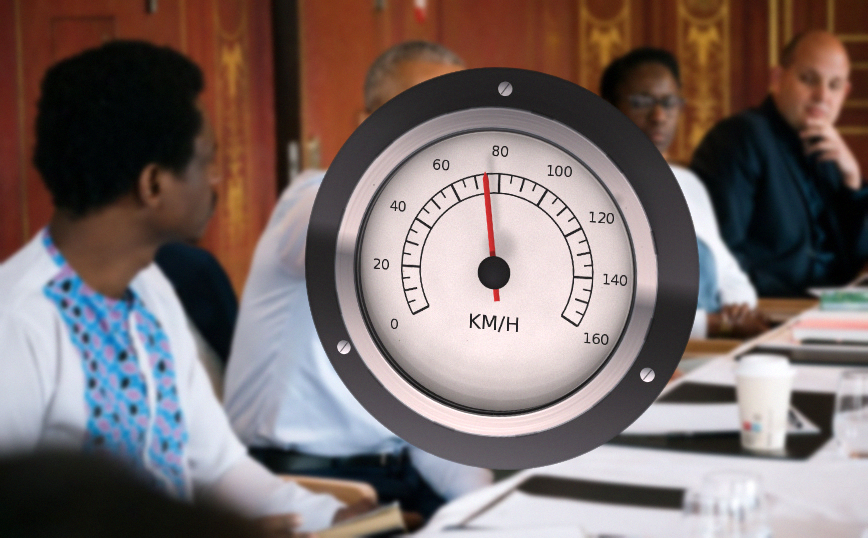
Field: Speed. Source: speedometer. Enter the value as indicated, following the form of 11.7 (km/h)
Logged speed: 75 (km/h)
